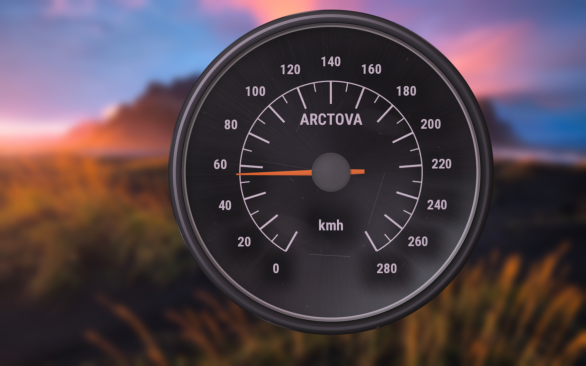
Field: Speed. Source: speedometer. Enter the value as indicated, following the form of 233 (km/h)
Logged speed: 55 (km/h)
